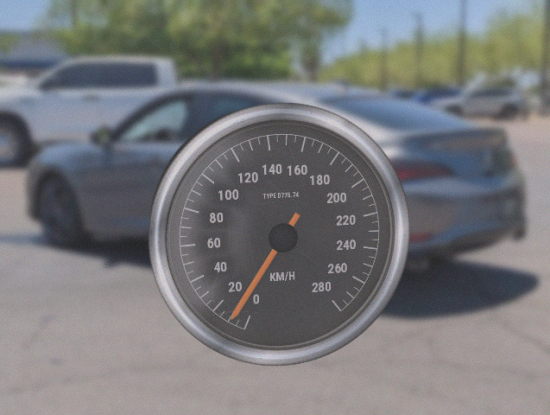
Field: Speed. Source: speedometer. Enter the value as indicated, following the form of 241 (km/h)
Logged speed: 10 (km/h)
